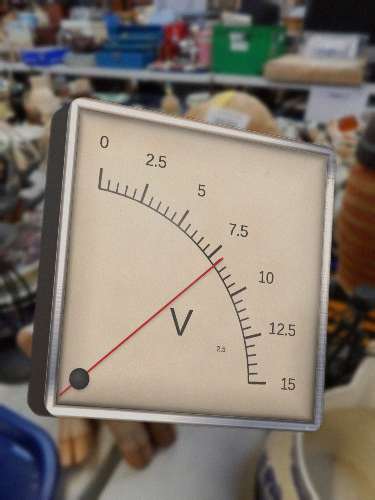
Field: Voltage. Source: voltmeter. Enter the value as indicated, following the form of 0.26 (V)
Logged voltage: 8 (V)
